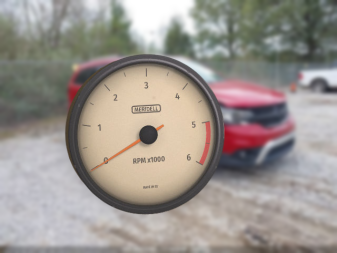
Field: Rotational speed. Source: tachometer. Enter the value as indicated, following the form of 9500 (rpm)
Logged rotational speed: 0 (rpm)
